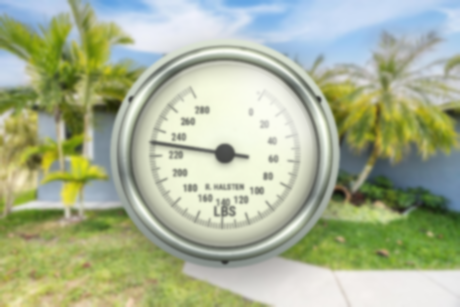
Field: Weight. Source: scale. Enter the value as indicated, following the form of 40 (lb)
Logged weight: 230 (lb)
